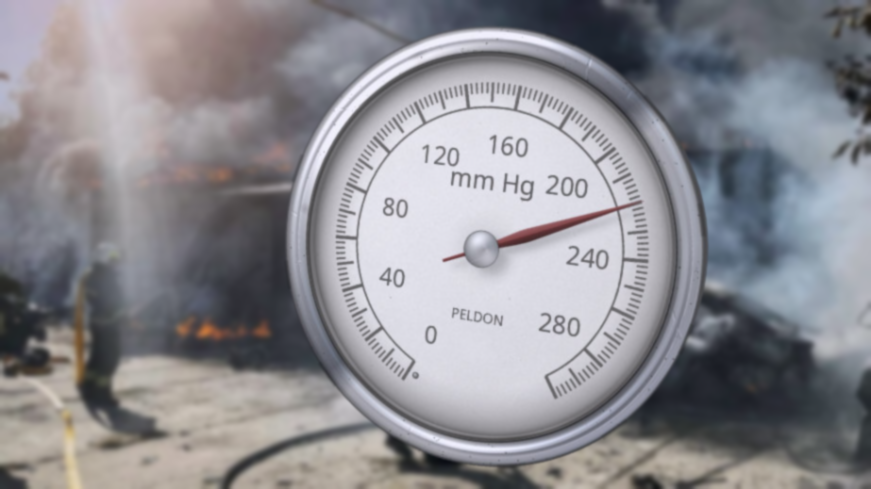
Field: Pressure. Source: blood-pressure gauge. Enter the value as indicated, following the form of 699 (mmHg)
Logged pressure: 220 (mmHg)
